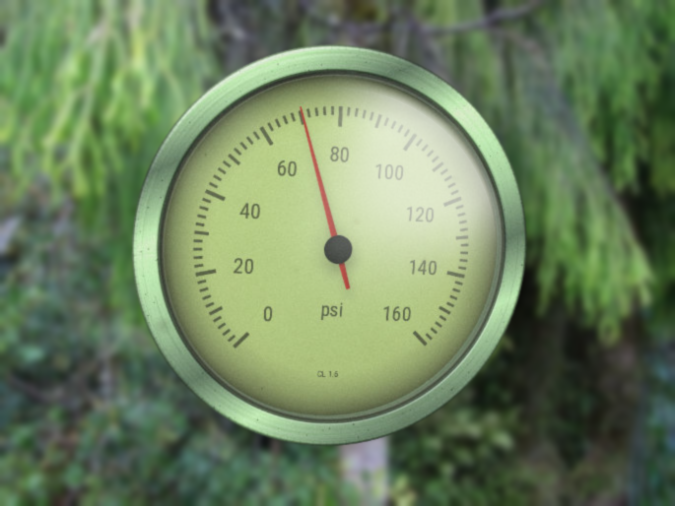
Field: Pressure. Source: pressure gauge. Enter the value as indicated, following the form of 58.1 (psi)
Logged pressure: 70 (psi)
